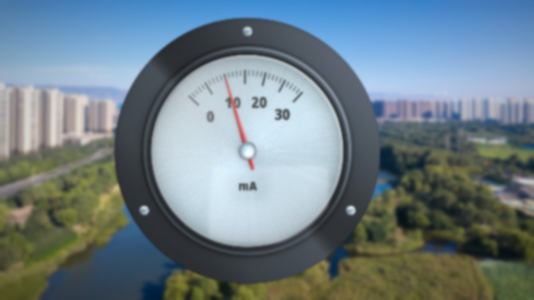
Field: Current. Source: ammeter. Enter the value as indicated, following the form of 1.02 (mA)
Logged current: 10 (mA)
